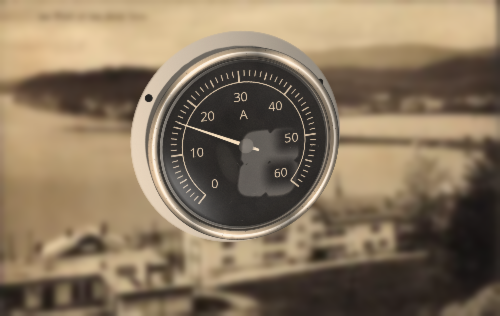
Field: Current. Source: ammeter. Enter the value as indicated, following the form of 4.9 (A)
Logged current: 16 (A)
